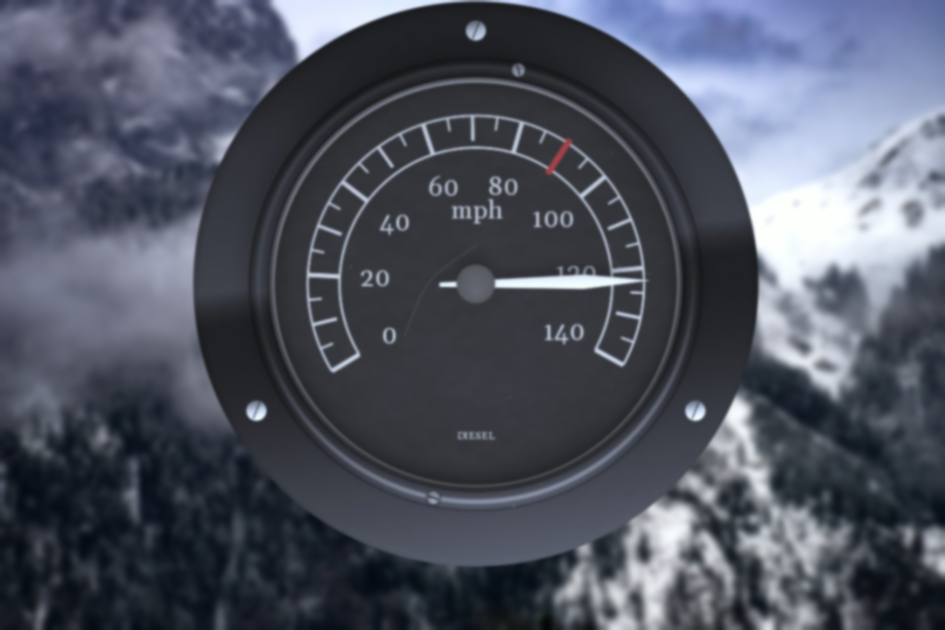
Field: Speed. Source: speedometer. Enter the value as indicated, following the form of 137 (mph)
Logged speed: 122.5 (mph)
